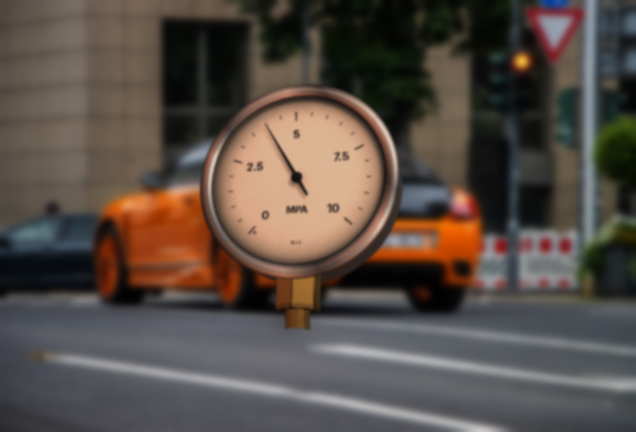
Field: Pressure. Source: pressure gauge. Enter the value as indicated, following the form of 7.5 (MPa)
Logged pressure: 4 (MPa)
